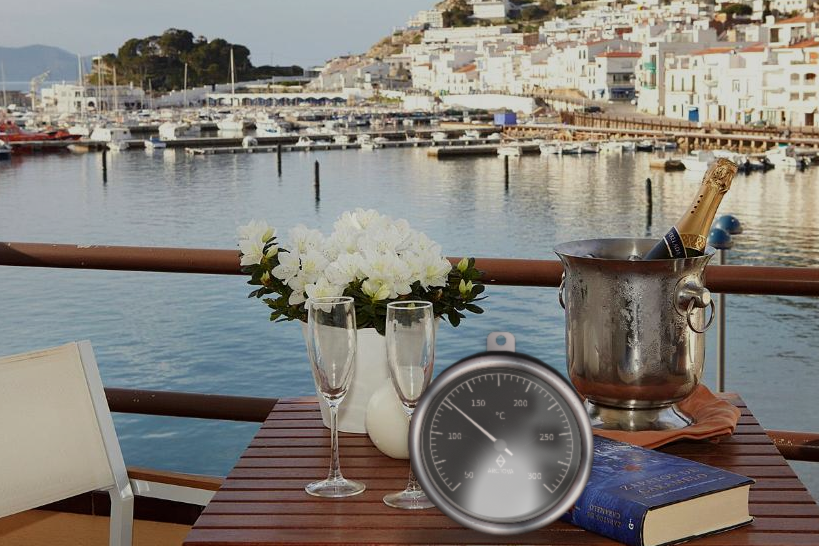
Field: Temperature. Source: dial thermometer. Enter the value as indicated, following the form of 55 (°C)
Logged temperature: 130 (°C)
